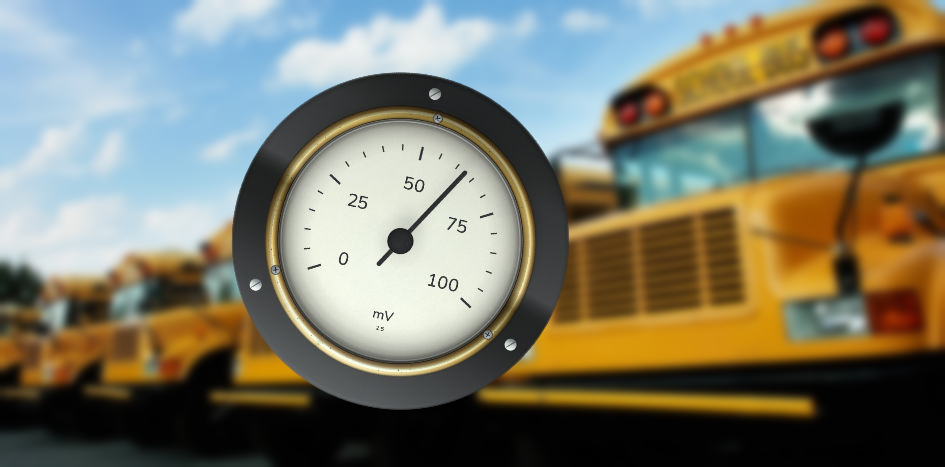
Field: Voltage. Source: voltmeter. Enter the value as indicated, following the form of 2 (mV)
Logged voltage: 62.5 (mV)
